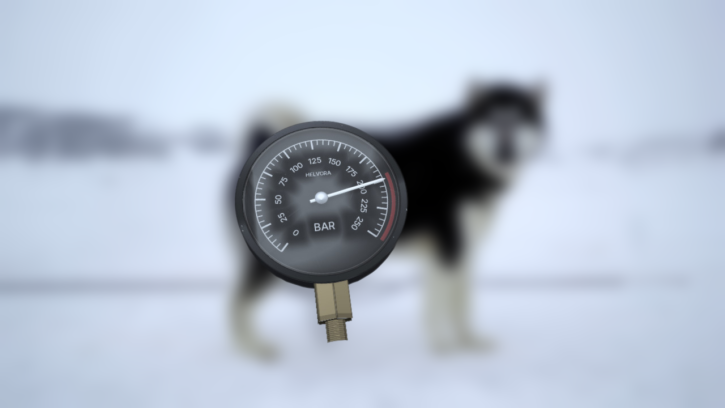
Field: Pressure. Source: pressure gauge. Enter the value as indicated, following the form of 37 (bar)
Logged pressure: 200 (bar)
